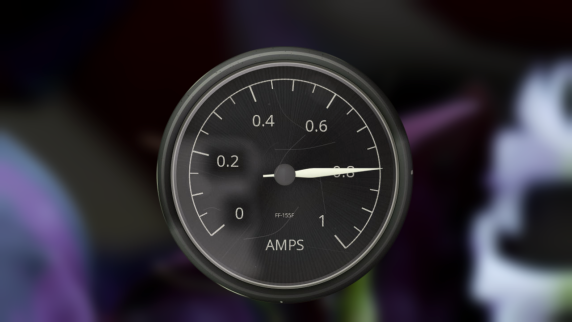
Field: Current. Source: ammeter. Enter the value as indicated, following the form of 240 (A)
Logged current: 0.8 (A)
